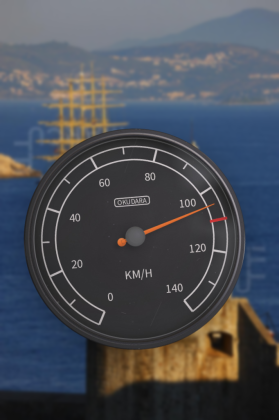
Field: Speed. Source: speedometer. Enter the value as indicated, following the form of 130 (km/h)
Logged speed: 105 (km/h)
